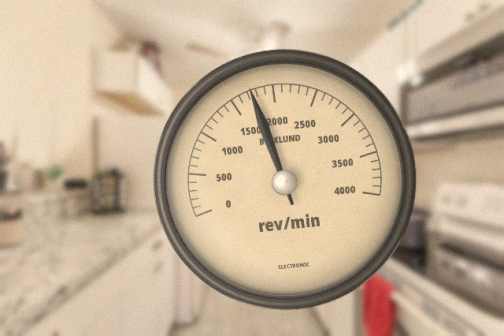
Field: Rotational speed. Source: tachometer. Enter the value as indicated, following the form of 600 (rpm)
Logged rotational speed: 1750 (rpm)
